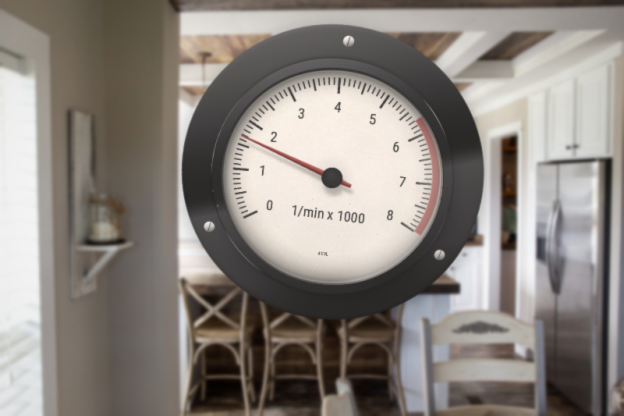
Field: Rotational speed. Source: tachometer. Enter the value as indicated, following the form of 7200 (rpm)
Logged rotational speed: 1700 (rpm)
